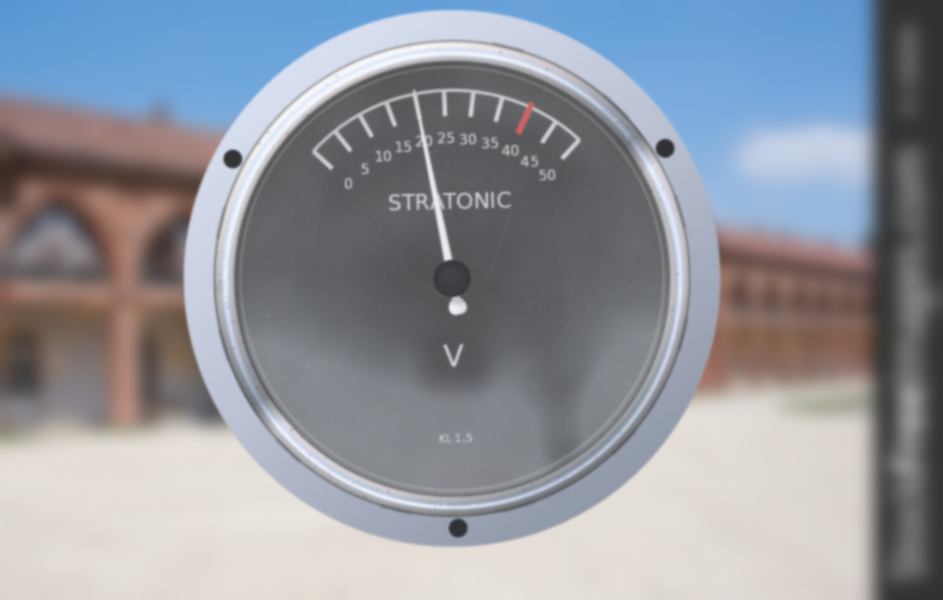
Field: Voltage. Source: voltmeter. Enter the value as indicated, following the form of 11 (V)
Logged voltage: 20 (V)
